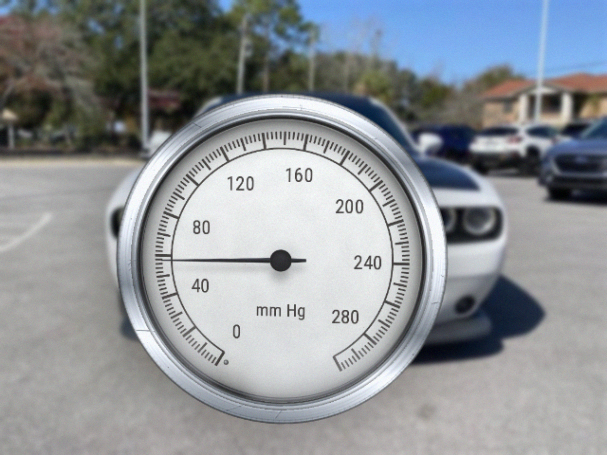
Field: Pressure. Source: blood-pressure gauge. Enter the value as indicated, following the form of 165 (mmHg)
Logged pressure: 58 (mmHg)
